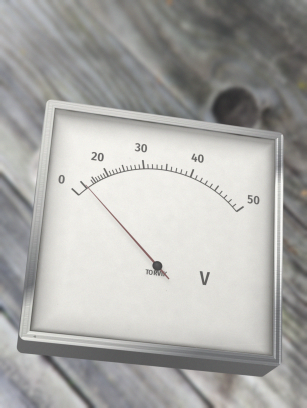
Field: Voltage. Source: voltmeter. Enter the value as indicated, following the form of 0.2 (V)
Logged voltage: 10 (V)
